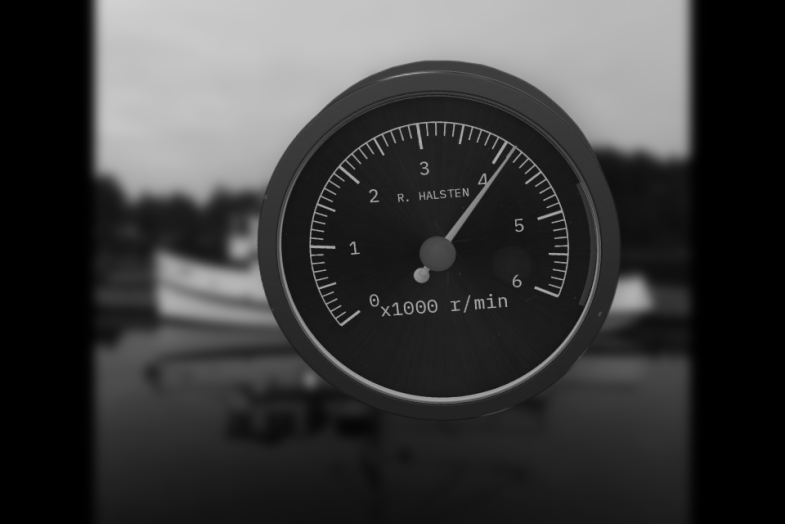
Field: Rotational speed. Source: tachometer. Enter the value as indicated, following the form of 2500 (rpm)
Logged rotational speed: 4100 (rpm)
